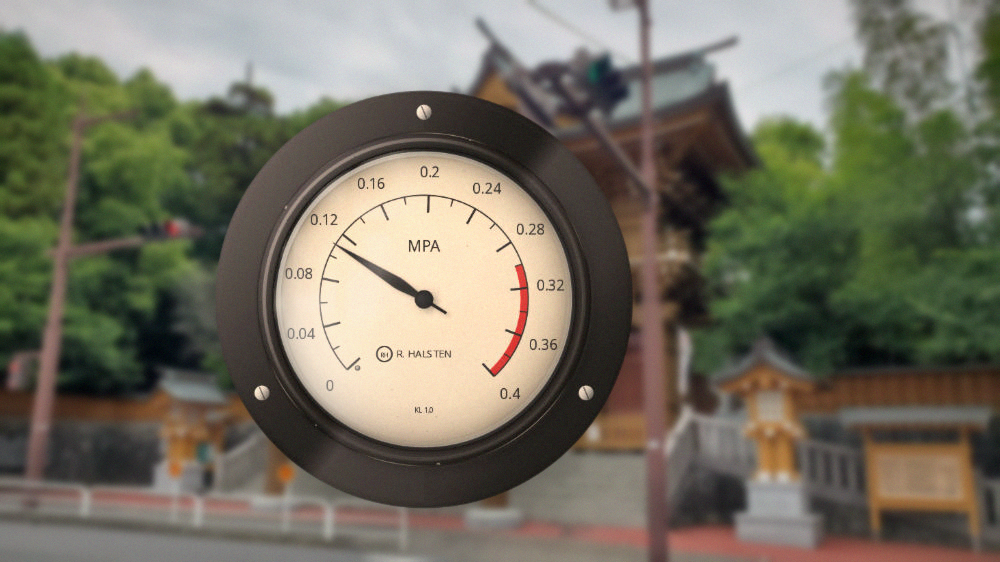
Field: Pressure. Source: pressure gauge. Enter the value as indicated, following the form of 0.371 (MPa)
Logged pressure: 0.11 (MPa)
